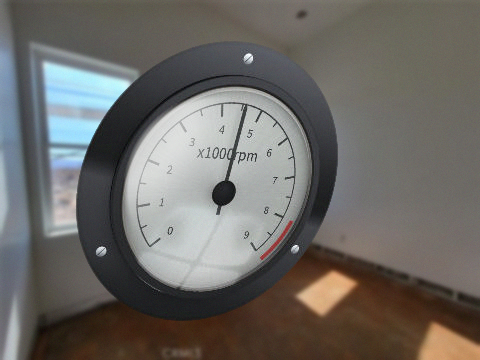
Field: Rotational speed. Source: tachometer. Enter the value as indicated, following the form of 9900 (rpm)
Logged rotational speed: 4500 (rpm)
